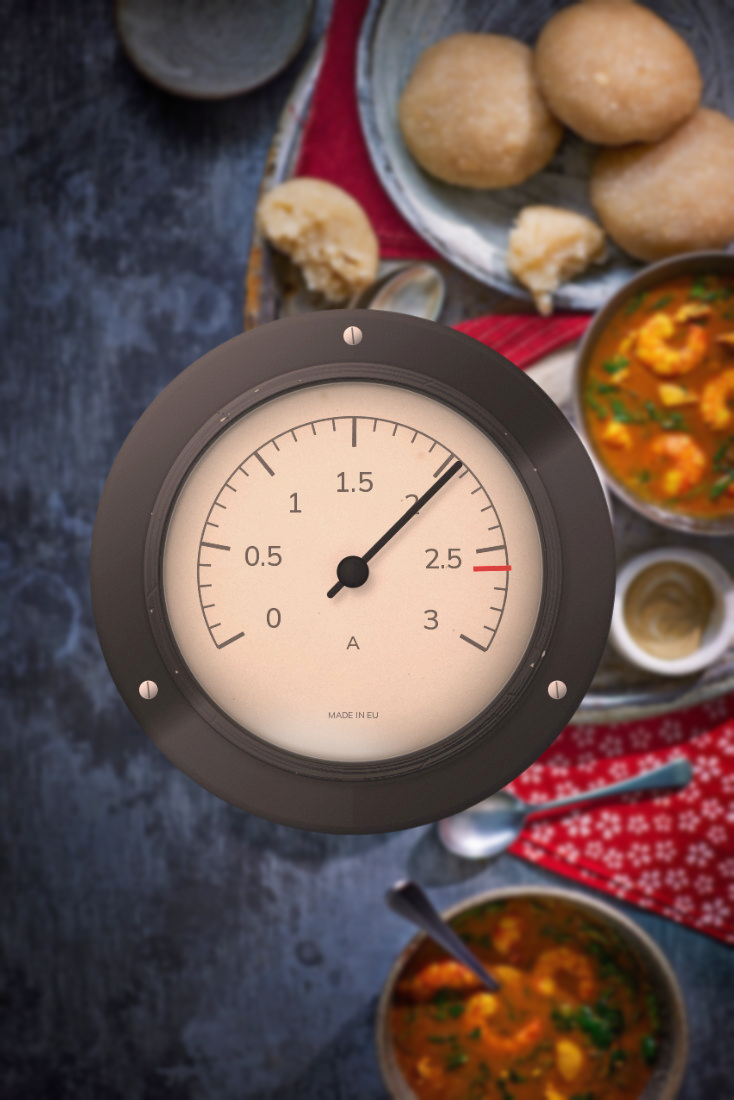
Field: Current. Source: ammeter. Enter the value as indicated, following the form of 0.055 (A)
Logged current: 2.05 (A)
